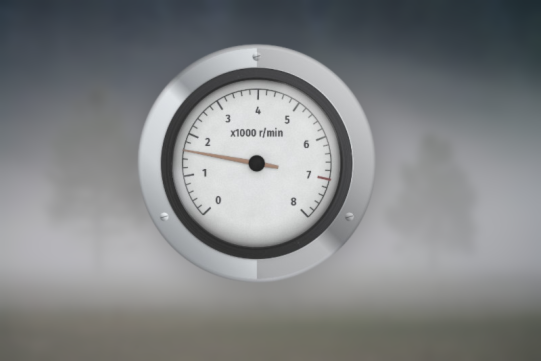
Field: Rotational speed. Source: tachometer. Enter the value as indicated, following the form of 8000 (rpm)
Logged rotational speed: 1600 (rpm)
